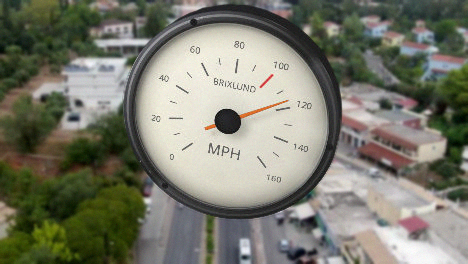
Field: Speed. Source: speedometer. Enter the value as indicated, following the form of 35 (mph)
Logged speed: 115 (mph)
